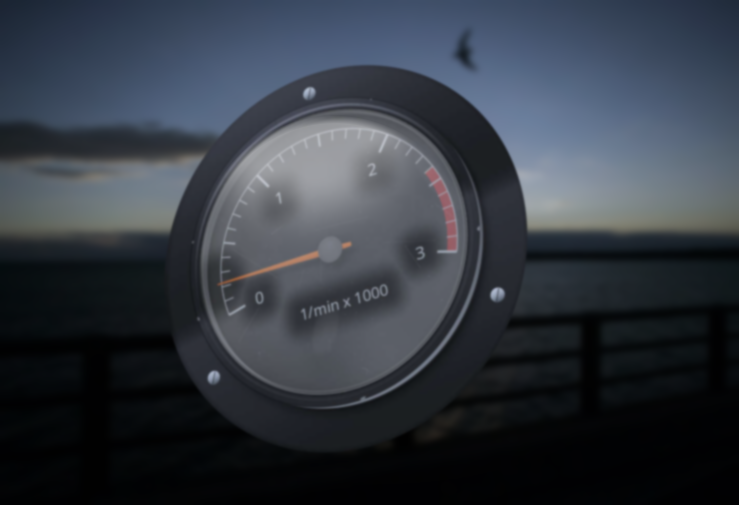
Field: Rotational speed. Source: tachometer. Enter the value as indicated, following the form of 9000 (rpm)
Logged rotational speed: 200 (rpm)
